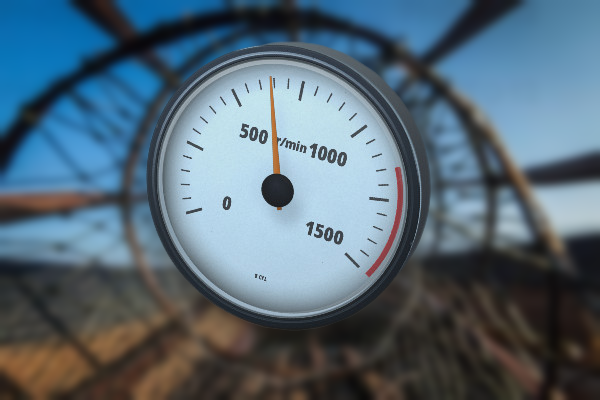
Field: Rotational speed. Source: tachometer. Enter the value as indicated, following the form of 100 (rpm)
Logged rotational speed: 650 (rpm)
